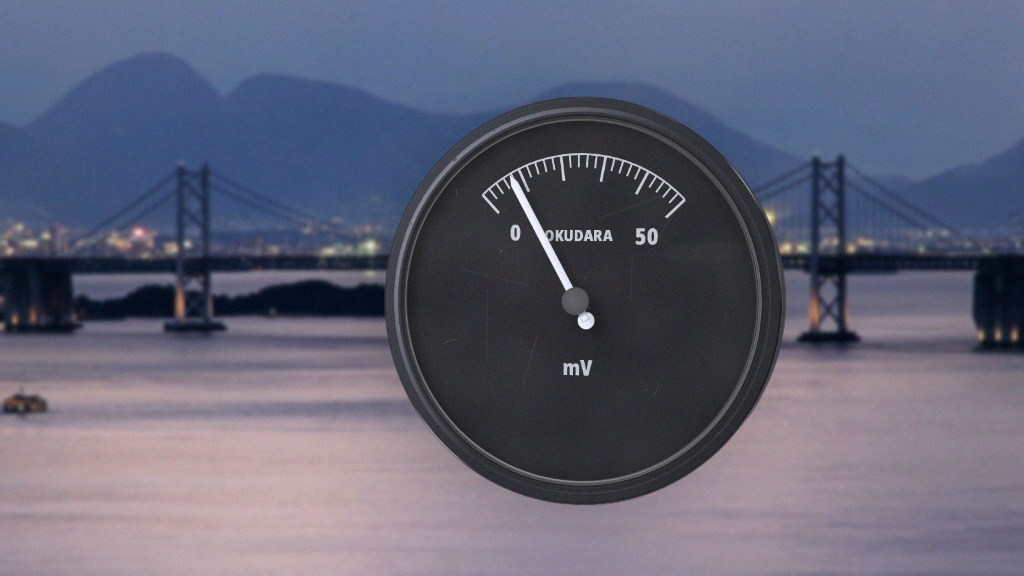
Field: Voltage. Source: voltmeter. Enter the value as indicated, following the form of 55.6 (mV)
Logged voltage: 8 (mV)
